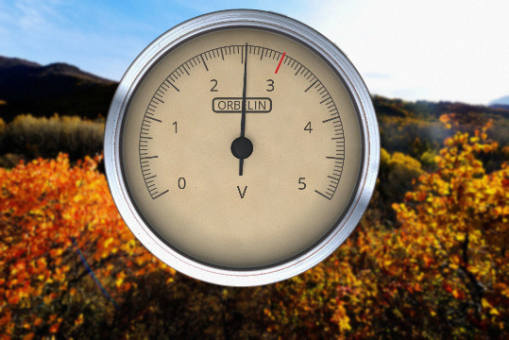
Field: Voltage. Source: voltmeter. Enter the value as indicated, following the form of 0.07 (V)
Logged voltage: 2.55 (V)
